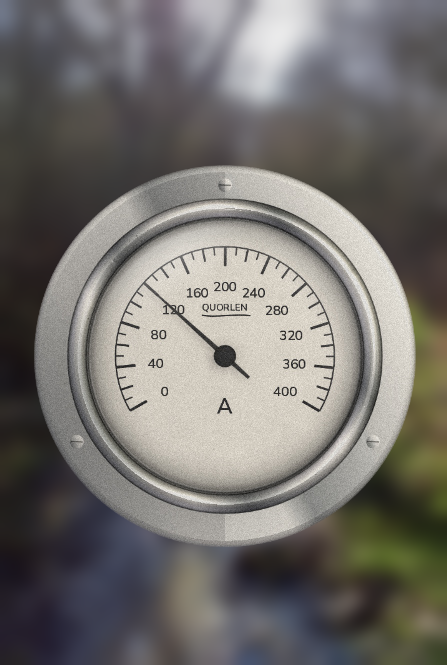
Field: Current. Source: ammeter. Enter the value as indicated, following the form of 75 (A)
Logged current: 120 (A)
